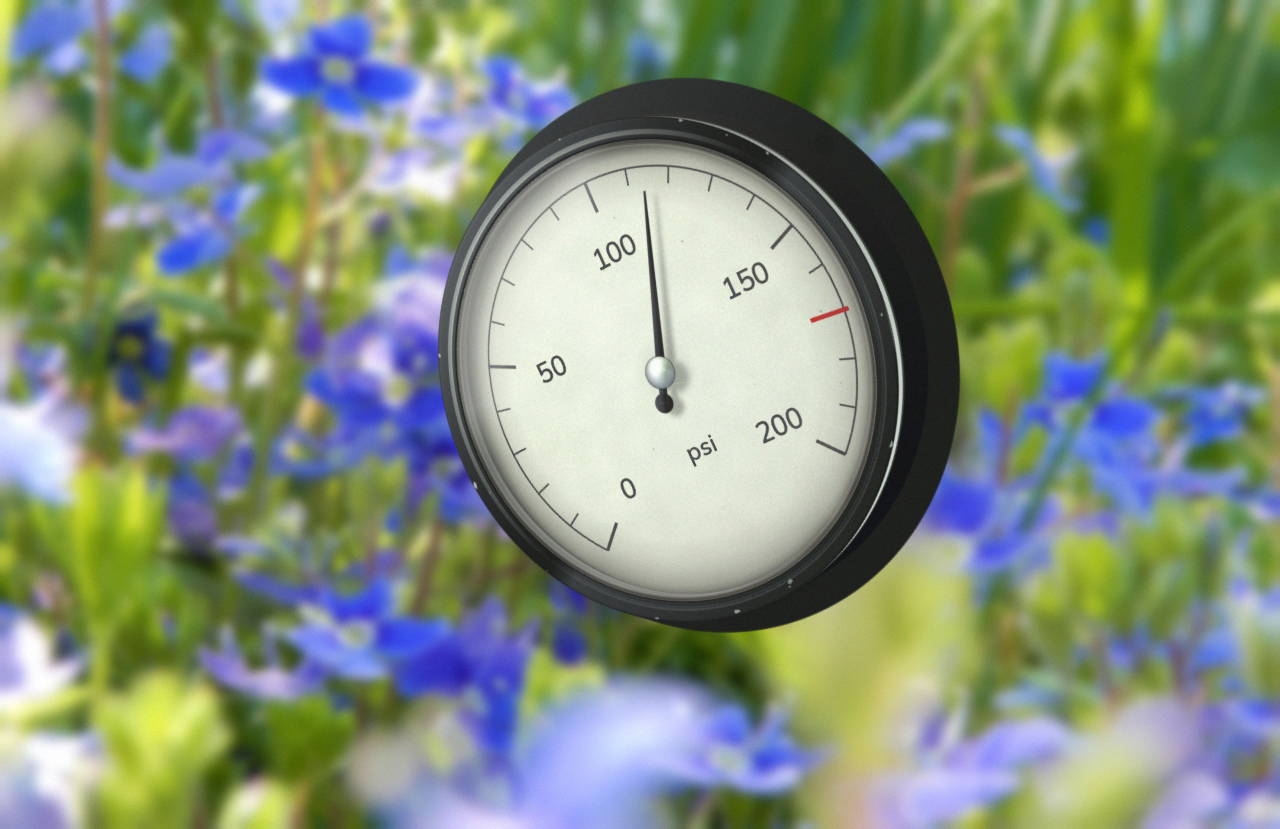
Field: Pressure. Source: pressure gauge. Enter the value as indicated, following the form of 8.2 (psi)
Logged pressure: 115 (psi)
